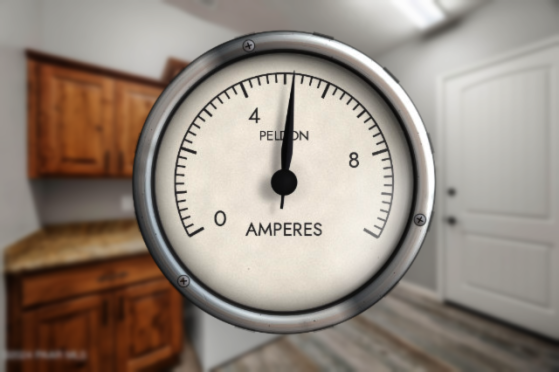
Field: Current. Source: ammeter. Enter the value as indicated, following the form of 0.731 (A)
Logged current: 5.2 (A)
